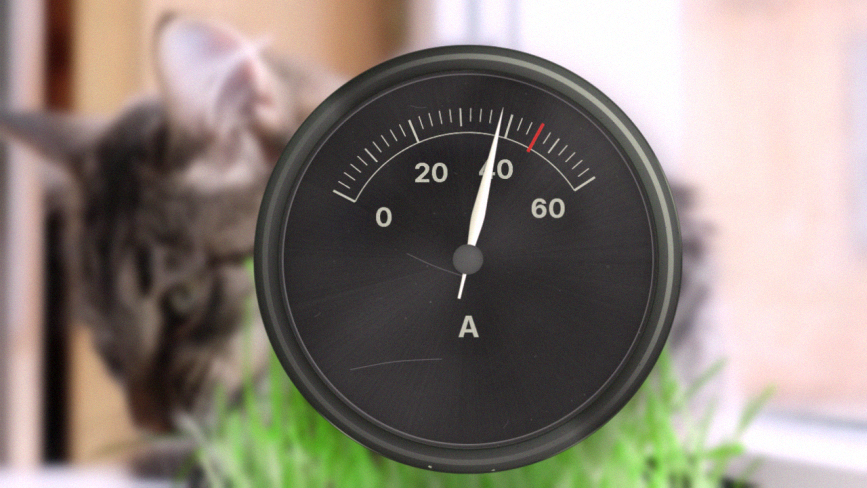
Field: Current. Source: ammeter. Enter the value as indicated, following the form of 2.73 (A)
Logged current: 38 (A)
